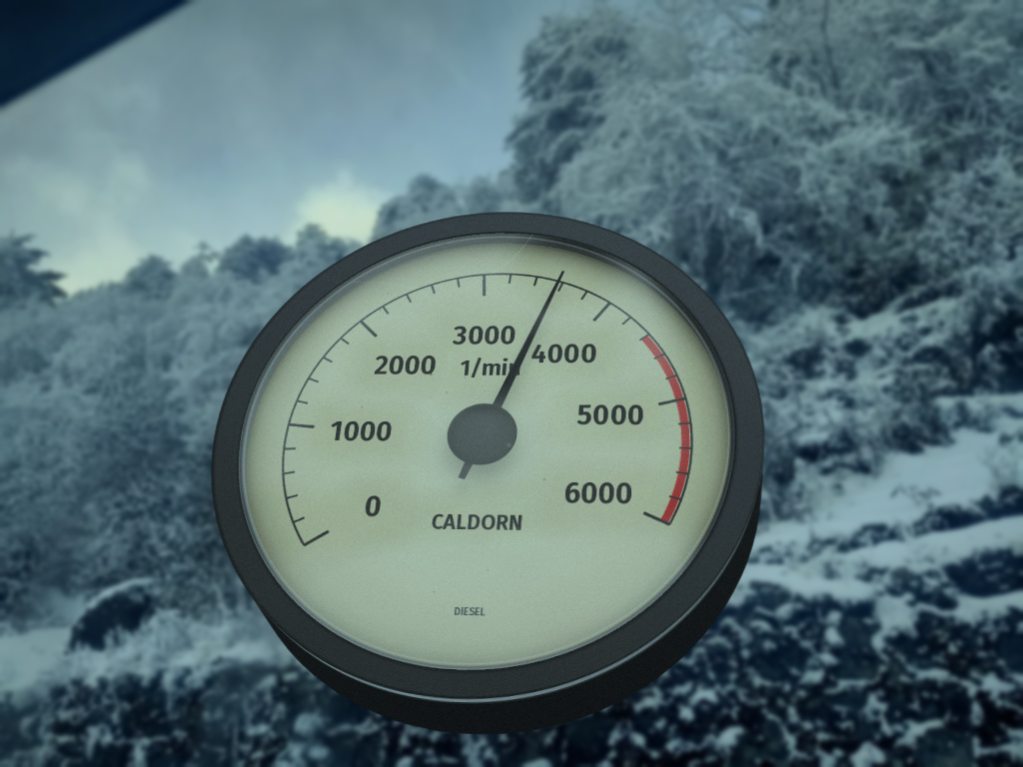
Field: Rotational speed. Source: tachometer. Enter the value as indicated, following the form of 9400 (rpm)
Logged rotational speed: 3600 (rpm)
